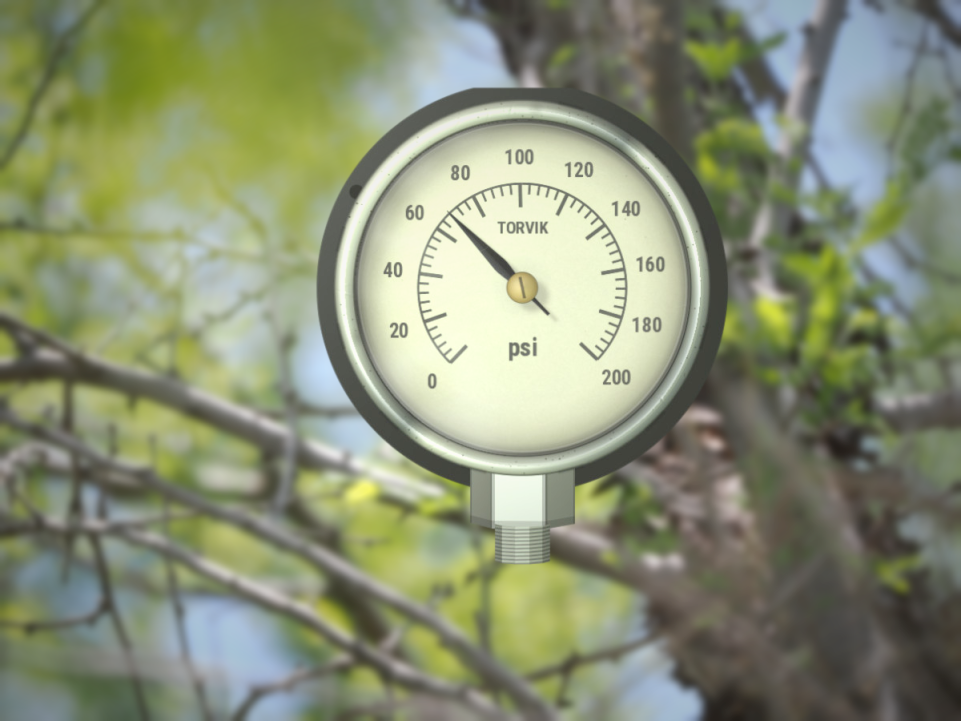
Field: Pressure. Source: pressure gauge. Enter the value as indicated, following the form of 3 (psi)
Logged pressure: 68 (psi)
